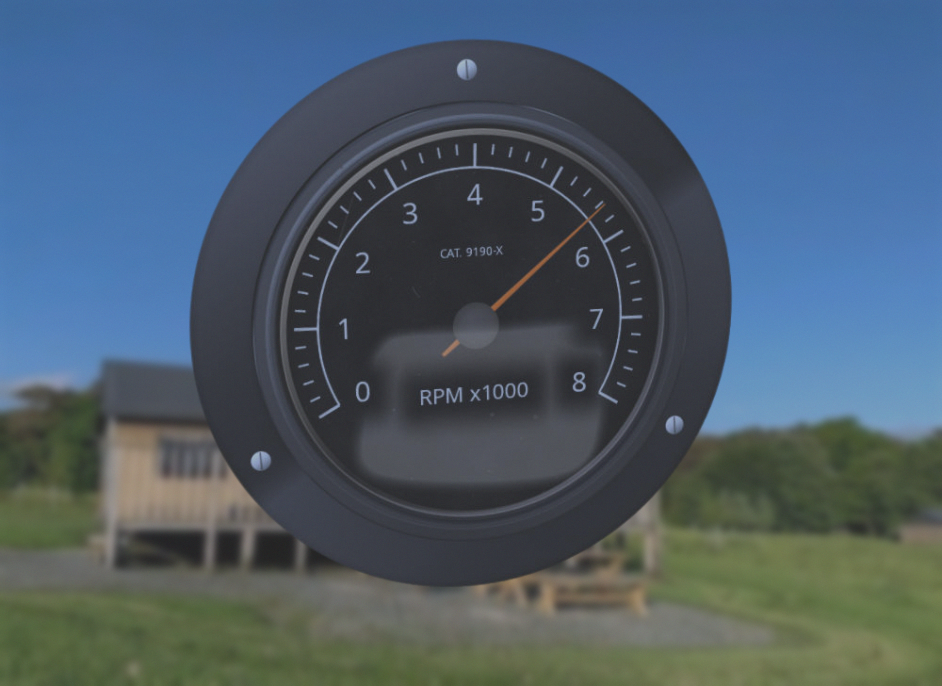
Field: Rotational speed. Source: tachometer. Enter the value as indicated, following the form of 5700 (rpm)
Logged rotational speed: 5600 (rpm)
